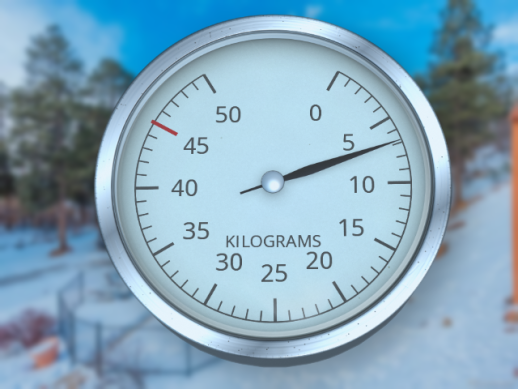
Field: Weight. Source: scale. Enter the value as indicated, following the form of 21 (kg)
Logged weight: 7 (kg)
